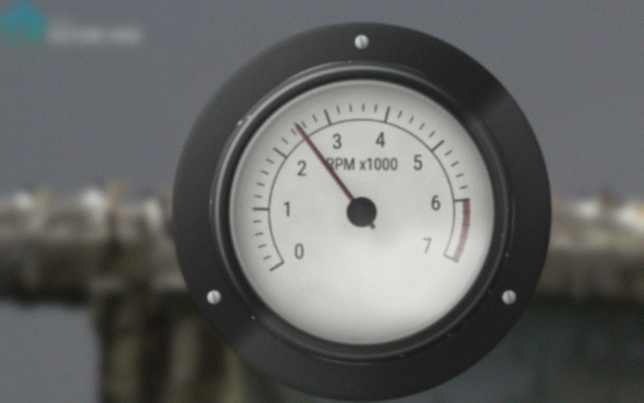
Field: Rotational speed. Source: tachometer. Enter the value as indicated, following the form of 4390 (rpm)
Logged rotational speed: 2500 (rpm)
